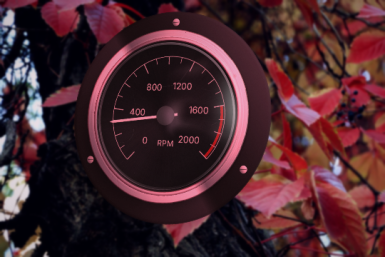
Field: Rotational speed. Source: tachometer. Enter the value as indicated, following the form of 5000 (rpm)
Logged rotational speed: 300 (rpm)
